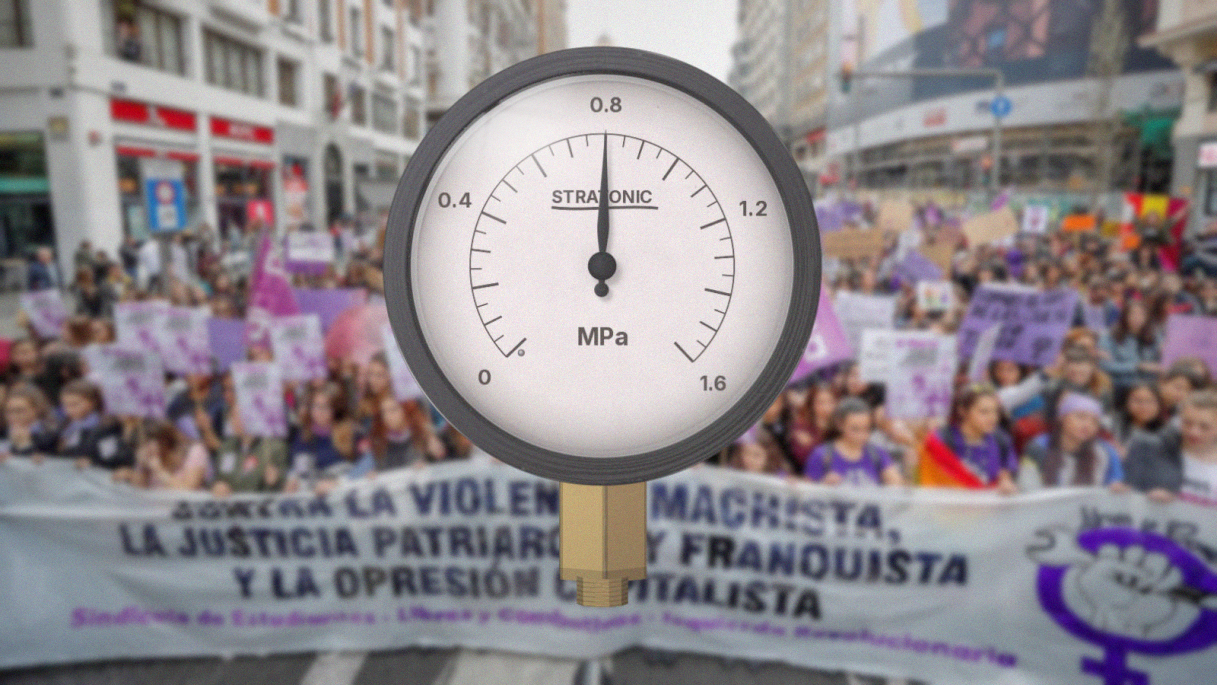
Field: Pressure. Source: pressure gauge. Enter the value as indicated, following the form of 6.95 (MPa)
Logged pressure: 0.8 (MPa)
